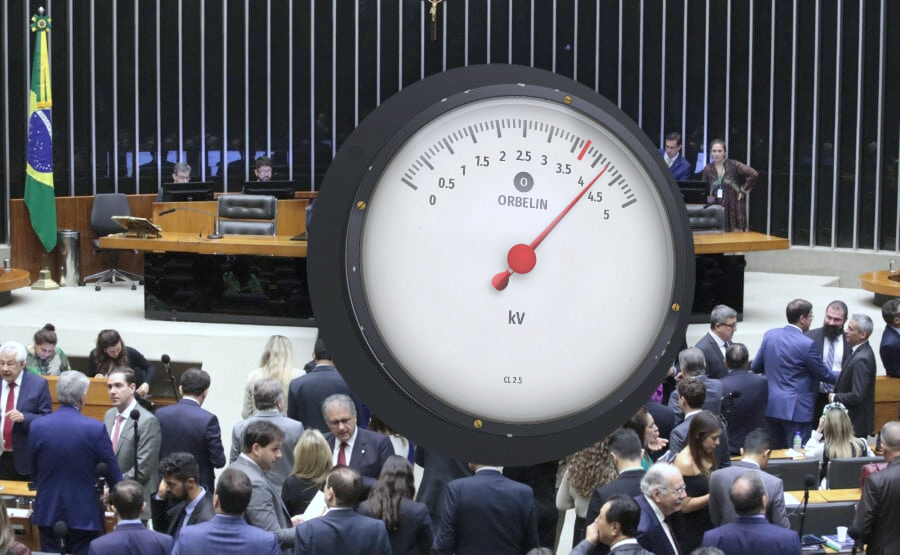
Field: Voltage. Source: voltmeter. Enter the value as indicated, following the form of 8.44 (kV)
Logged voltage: 4.2 (kV)
